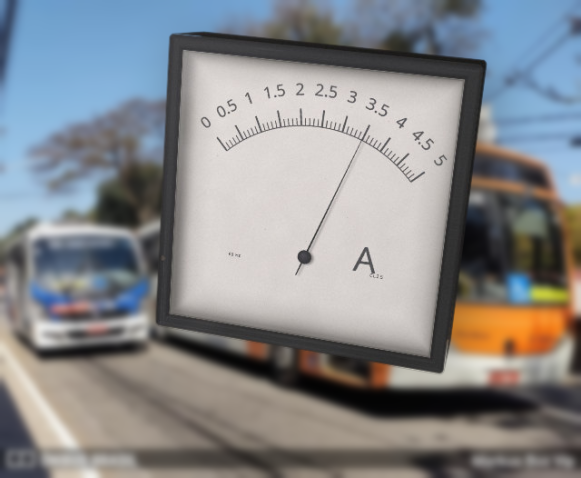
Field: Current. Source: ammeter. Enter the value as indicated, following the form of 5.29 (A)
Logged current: 3.5 (A)
